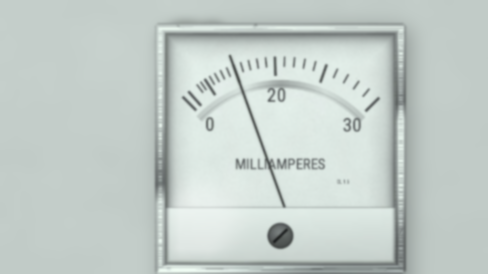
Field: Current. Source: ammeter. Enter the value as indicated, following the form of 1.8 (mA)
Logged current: 15 (mA)
